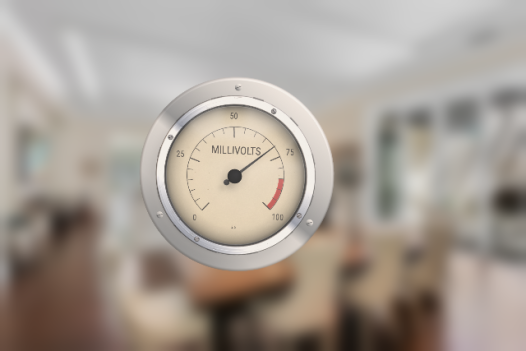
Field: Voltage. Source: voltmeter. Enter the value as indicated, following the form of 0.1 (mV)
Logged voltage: 70 (mV)
